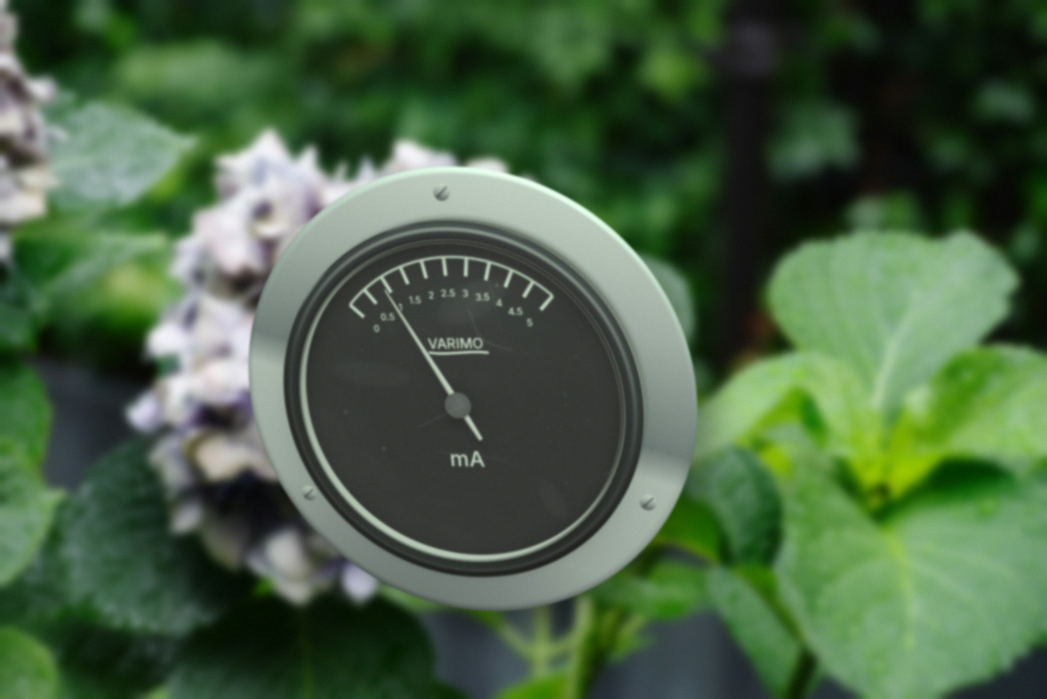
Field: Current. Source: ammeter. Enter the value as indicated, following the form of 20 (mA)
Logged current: 1 (mA)
